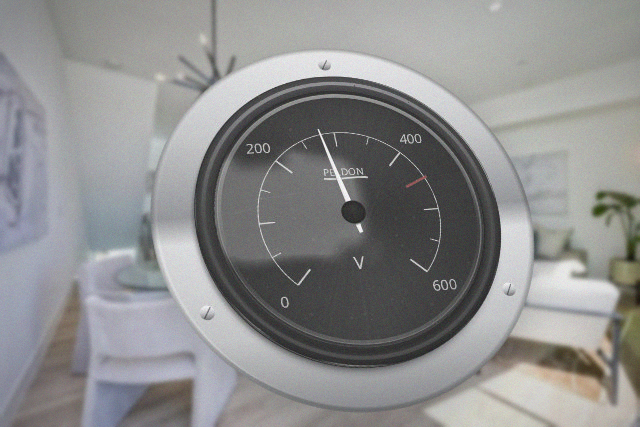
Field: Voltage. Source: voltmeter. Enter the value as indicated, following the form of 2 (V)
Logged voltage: 275 (V)
